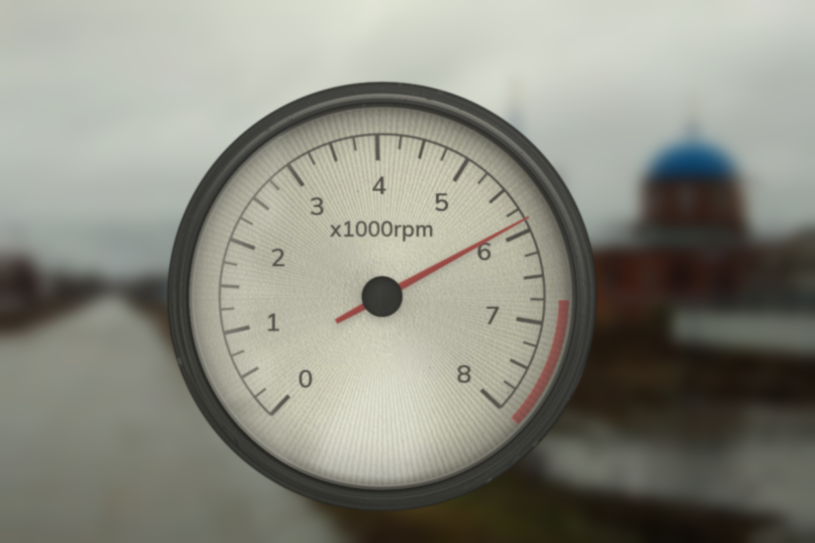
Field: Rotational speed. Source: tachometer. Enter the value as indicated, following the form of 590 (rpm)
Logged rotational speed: 5875 (rpm)
